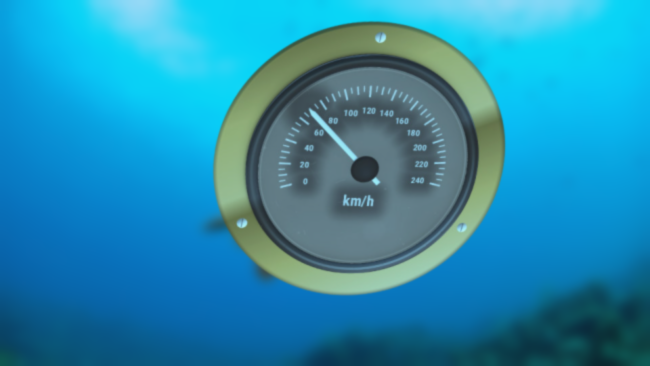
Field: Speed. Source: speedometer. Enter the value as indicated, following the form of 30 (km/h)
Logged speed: 70 (km/h)
